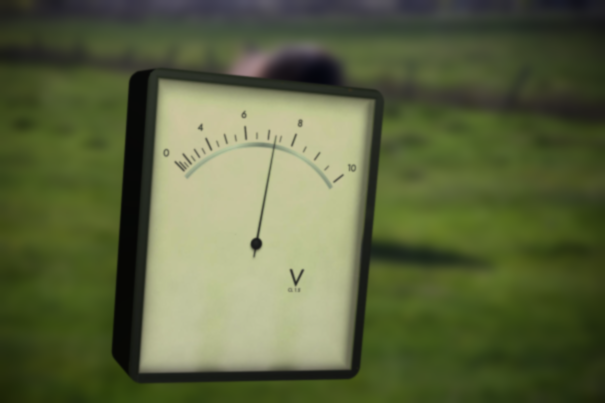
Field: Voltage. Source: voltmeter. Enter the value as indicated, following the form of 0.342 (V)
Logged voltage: 7.25 (V)
